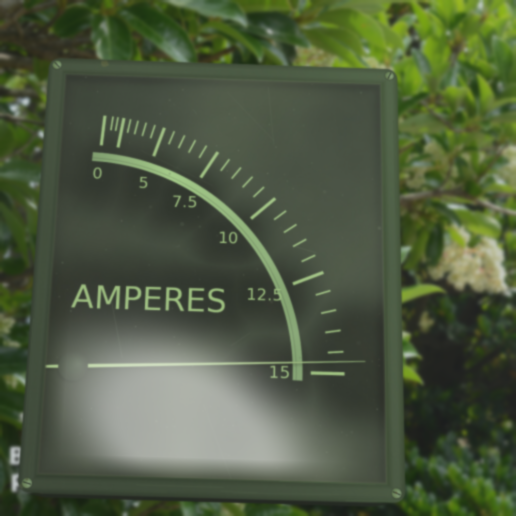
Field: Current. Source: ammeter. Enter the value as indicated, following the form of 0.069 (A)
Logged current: 14.75 (A)
